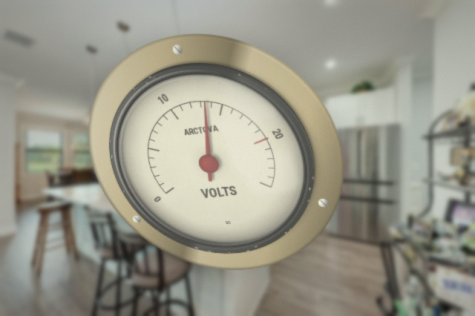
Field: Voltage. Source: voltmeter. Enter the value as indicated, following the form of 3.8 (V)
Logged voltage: 13.5 (V)
